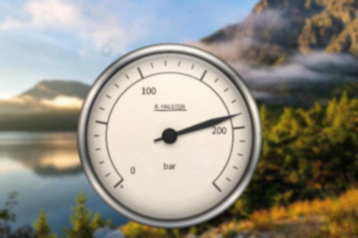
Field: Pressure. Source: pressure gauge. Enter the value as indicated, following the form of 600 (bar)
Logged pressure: 190 (bar)
